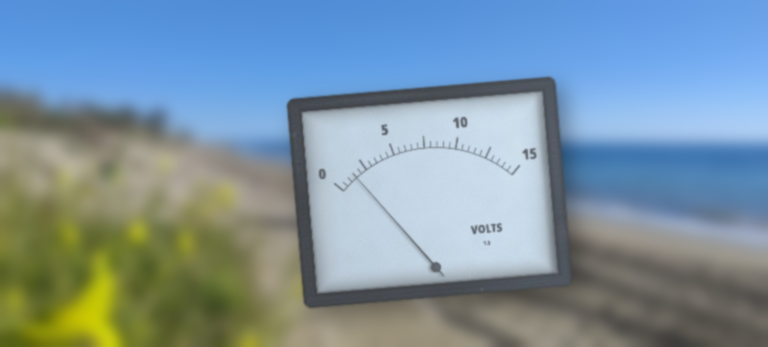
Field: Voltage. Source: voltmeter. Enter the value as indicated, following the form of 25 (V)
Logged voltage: 1.5 (V)
